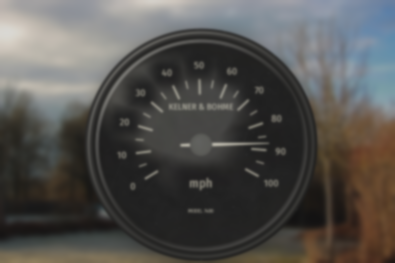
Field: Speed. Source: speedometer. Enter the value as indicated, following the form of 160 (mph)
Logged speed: 87.5 (mph)
